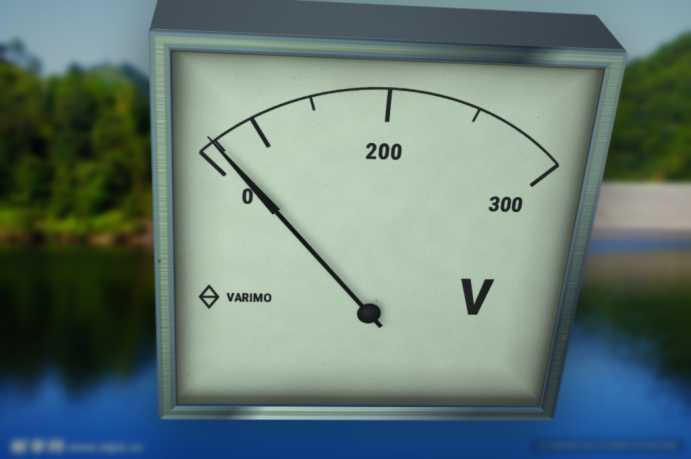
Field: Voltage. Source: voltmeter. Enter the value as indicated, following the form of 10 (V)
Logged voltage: 50 (V)
